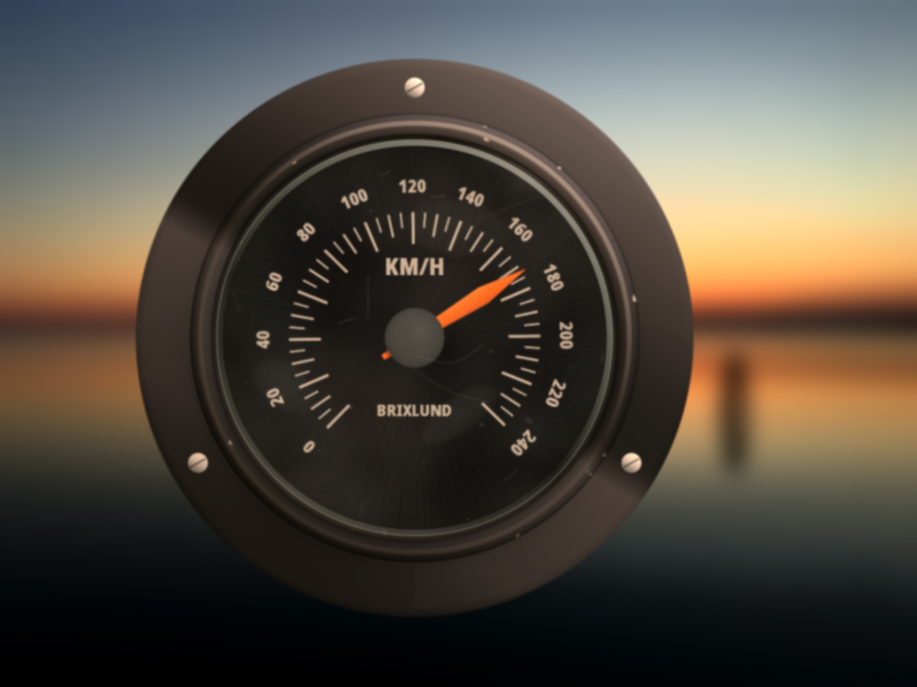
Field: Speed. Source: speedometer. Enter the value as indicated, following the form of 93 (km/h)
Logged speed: 172.5 (km/h)
